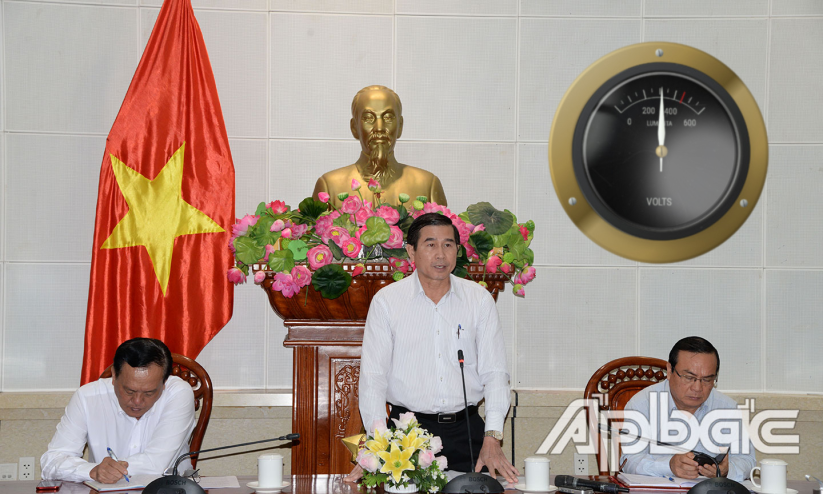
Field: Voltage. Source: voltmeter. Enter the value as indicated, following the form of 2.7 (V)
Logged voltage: 300 (V)
